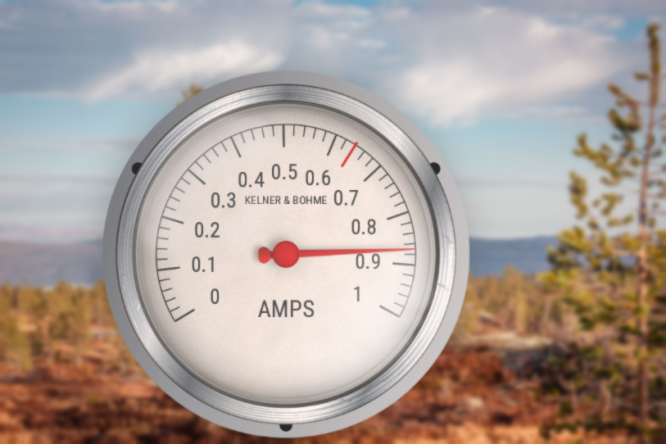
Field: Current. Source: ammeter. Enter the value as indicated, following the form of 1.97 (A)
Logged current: 0.87 (A)
